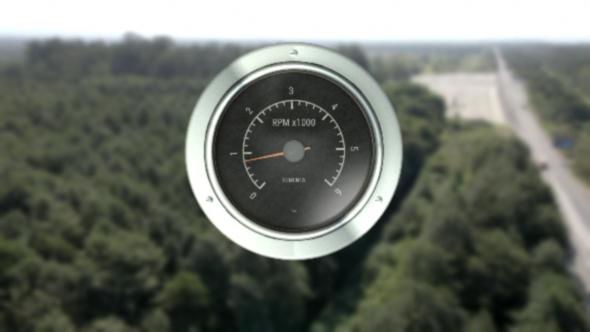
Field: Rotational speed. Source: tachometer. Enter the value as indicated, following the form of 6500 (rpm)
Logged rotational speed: 800 (rpm)
